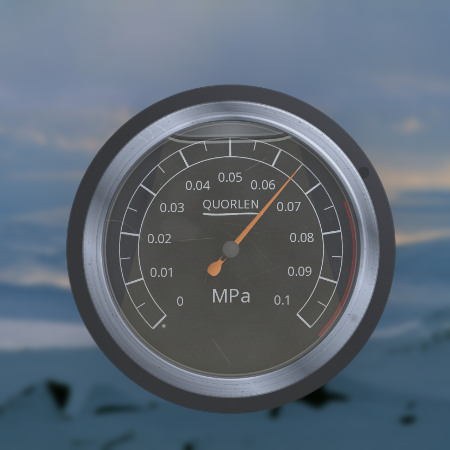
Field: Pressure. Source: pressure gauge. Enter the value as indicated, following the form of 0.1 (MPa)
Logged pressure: 0.065 (MPa)
